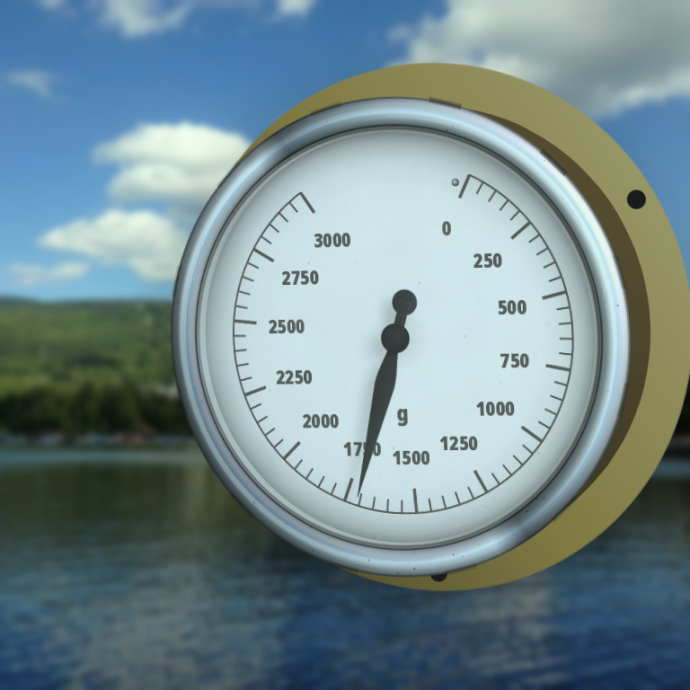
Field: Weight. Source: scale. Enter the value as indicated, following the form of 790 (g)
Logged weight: 1700 (g)
